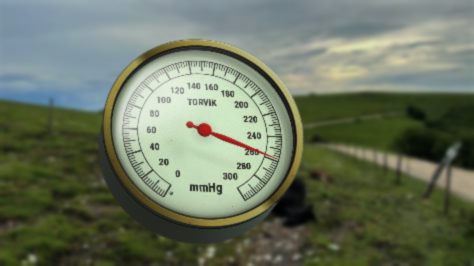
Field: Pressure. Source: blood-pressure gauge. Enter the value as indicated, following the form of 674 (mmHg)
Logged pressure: 260 (mmHg)
